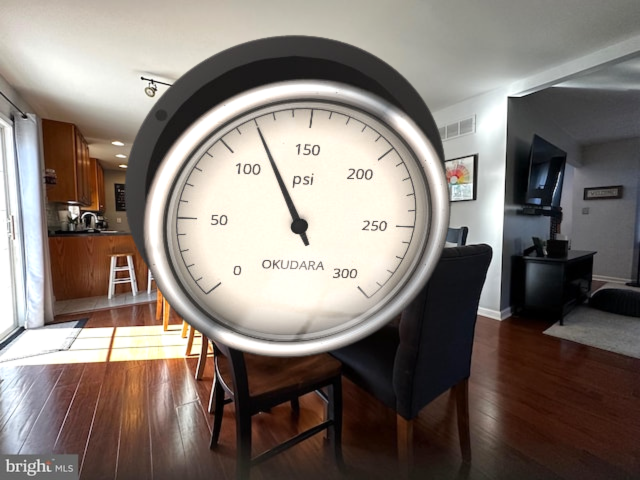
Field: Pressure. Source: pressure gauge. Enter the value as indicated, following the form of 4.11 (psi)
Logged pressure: 120 (psi)
